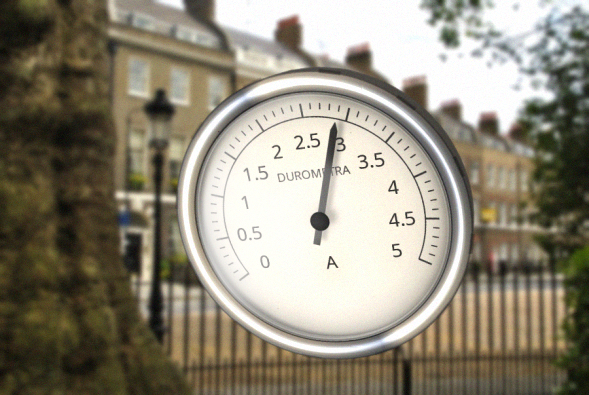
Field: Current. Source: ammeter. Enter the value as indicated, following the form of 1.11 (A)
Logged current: 2.9 (A)
